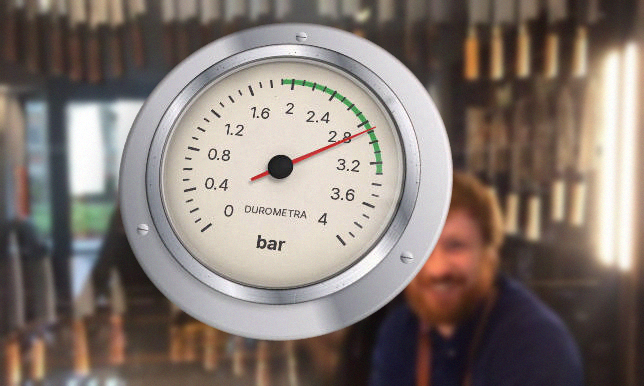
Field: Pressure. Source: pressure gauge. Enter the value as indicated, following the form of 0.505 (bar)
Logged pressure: 2.9 (bar)
